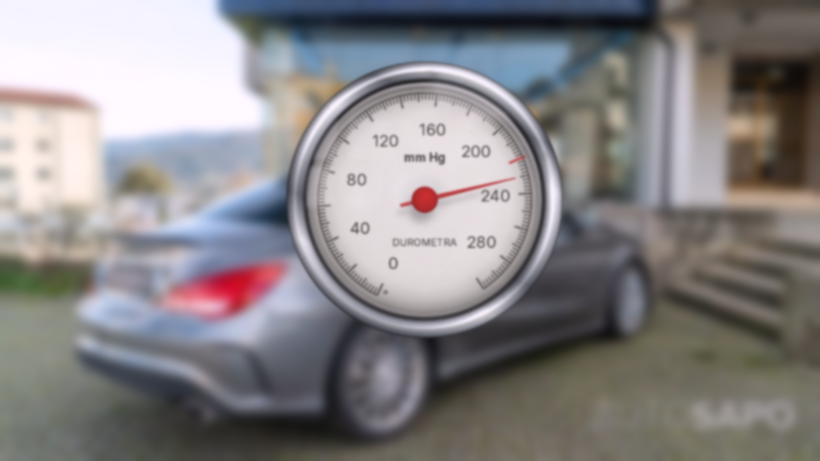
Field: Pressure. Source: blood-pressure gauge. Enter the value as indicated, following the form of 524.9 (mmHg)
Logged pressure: 230 (mmHg)
